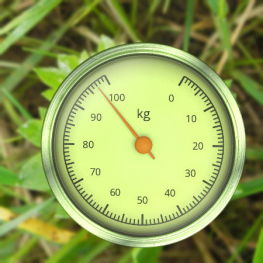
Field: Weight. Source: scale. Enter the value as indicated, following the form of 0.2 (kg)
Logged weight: 97 (kg)
